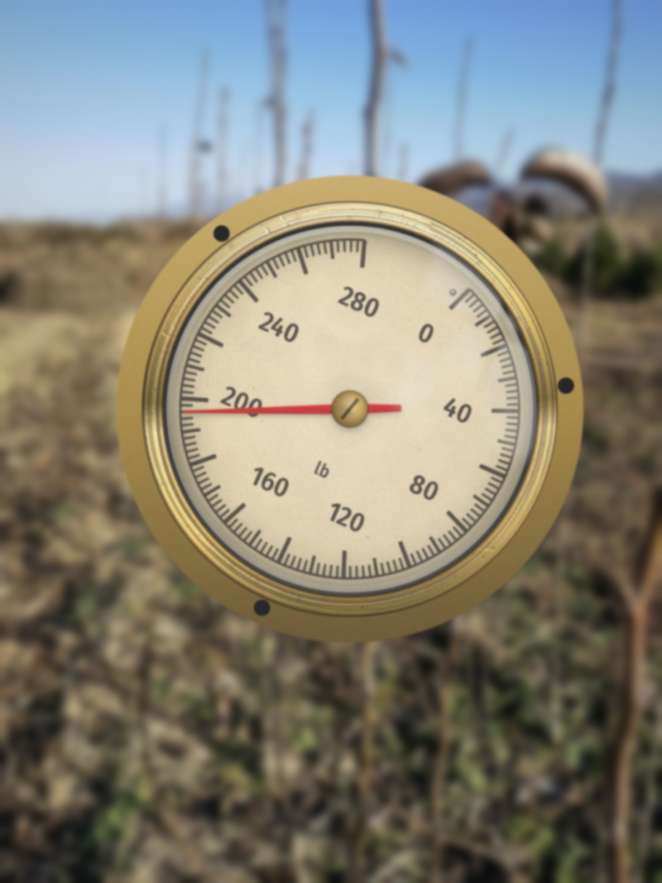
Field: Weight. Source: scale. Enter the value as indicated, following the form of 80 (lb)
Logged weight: 196 (lb)
